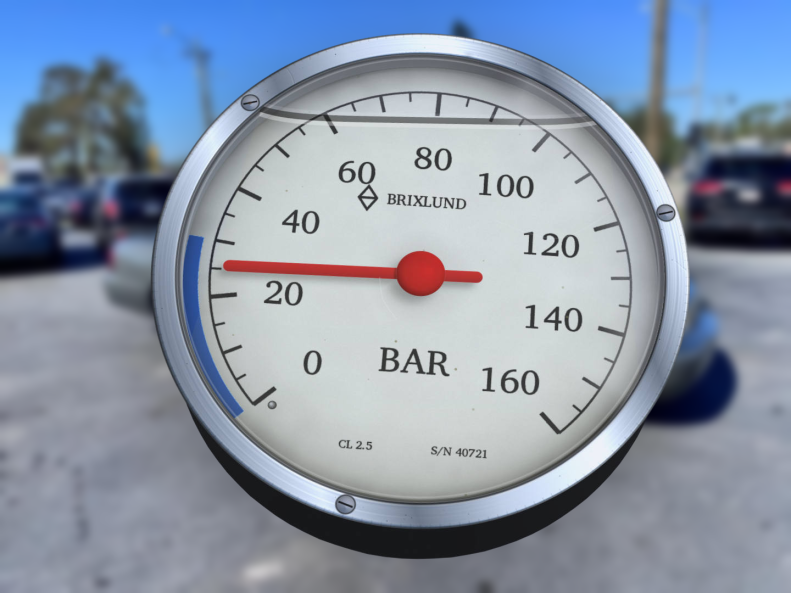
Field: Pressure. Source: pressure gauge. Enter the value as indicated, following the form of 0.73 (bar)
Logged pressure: 25 (bar)
